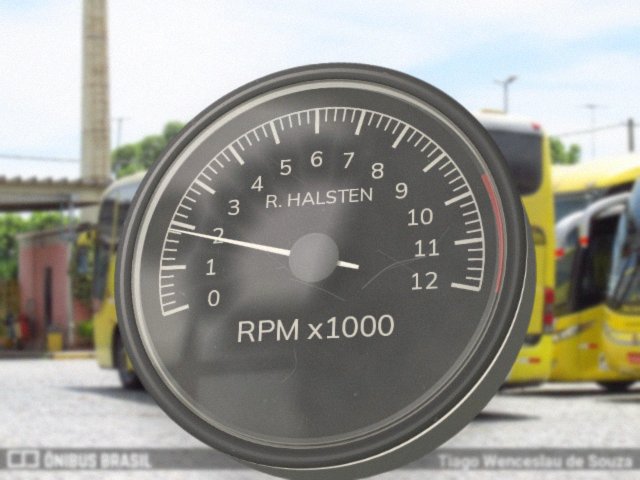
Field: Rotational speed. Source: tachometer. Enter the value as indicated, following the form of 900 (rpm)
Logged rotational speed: 1800 (rpm)
